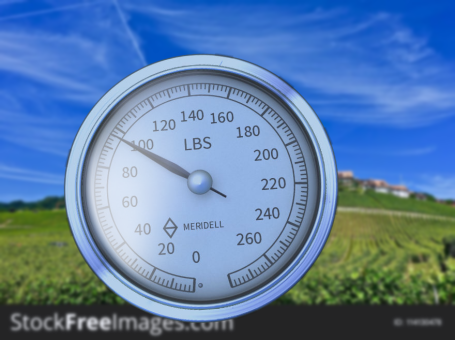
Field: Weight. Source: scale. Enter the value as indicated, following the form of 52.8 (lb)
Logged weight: 96 (lb)
